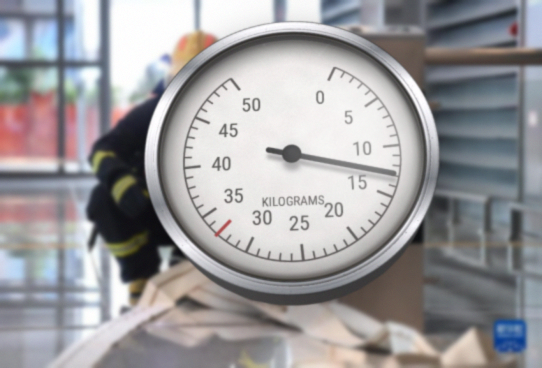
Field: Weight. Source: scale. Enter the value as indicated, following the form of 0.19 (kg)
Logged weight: 13 (kg)
